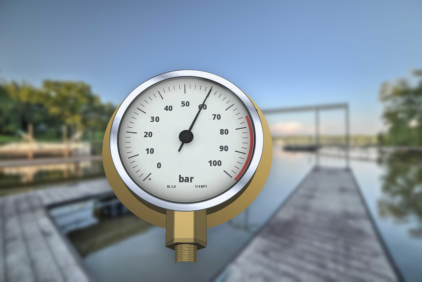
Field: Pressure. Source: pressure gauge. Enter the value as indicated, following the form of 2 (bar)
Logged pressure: 60 (bar)
